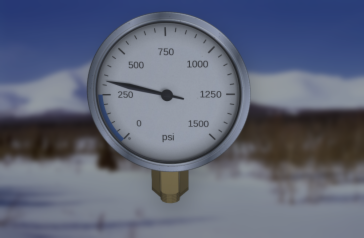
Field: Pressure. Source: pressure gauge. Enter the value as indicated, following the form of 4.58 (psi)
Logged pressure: 325 (psi)
